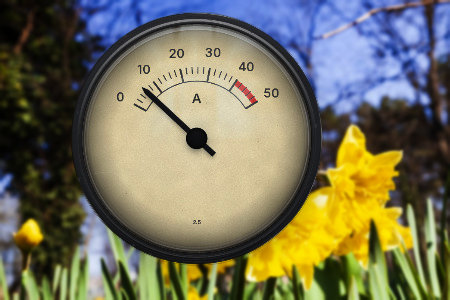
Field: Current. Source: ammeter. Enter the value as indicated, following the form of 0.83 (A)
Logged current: 6 (A)
